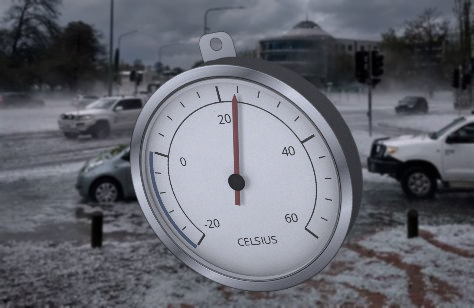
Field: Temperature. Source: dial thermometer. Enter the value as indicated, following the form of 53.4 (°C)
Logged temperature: 24 (°C)
